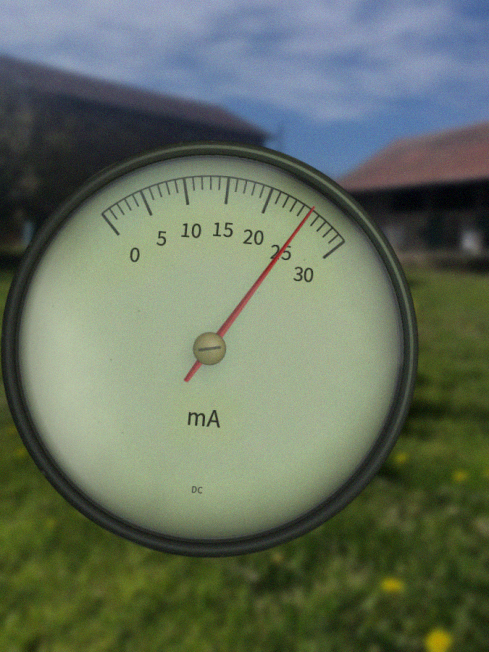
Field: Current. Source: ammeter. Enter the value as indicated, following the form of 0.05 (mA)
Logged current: 25 (mA)
